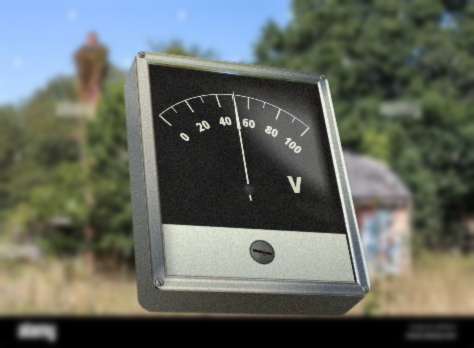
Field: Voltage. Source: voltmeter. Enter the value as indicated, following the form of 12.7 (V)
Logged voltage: 50 (V)
